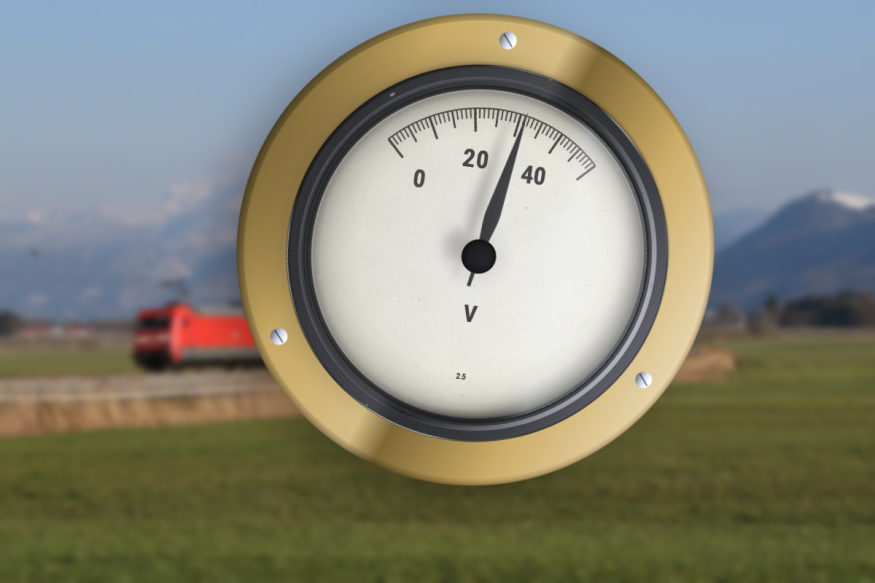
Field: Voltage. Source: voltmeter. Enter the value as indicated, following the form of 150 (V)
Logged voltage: 31 (V)
